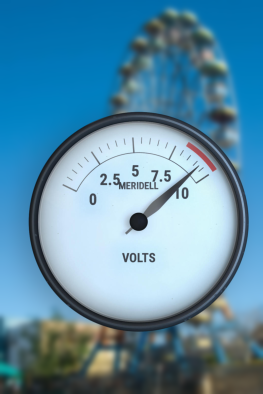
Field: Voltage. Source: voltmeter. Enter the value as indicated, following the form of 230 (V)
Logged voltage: 9.25 (V)
